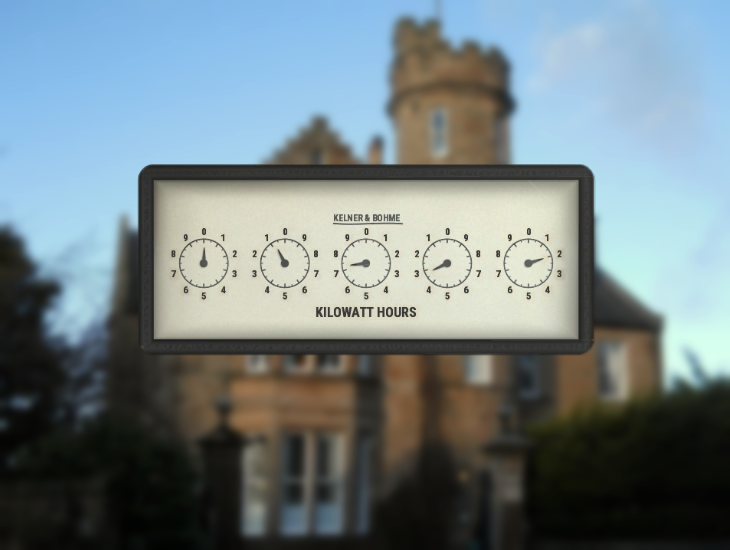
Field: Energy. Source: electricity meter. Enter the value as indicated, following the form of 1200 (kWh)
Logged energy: 732 (kWh)
